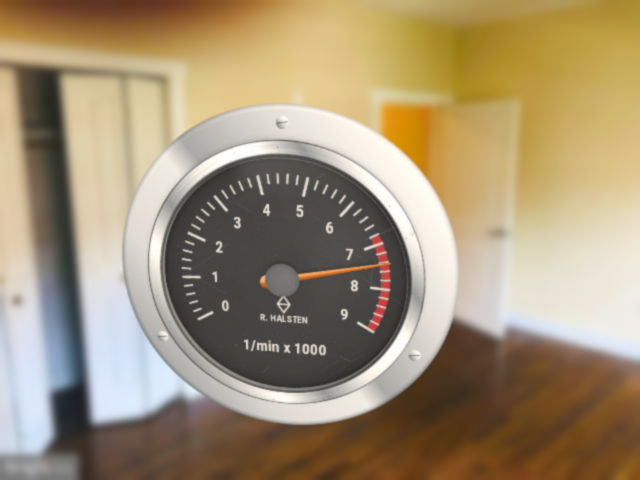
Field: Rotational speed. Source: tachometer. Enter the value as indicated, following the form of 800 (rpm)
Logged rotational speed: 7400 (rpm)
